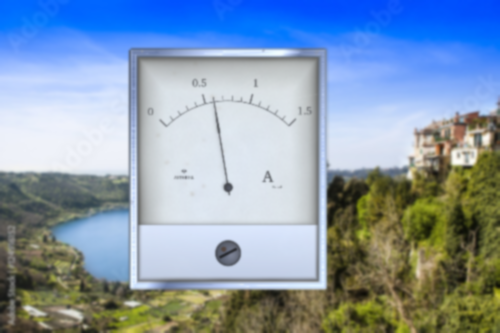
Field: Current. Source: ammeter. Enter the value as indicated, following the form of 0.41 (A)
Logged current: 0.6 (A)
